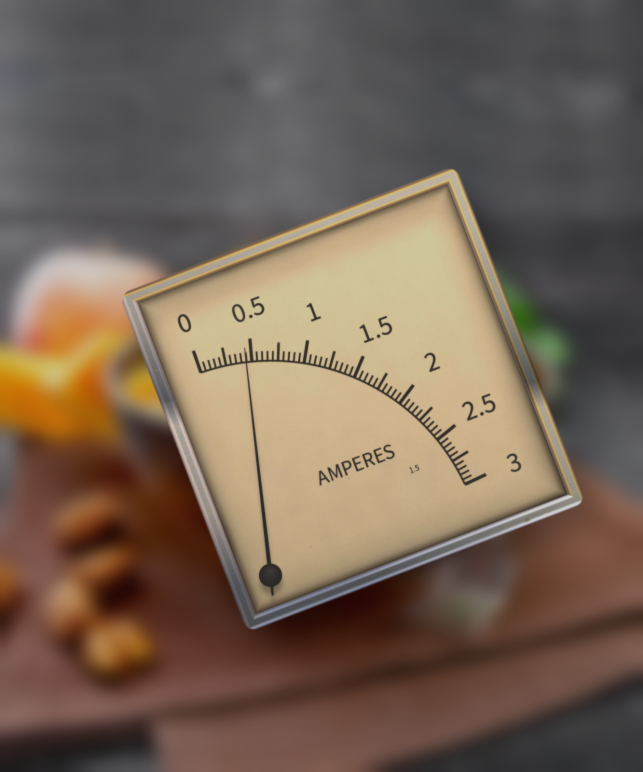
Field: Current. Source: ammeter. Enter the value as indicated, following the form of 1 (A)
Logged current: 0.45 (A)
